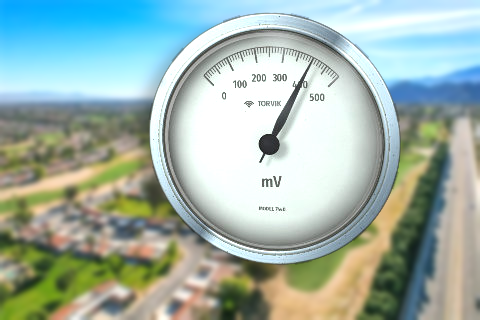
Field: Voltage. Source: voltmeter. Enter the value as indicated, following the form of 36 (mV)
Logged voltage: 400 (mV)
